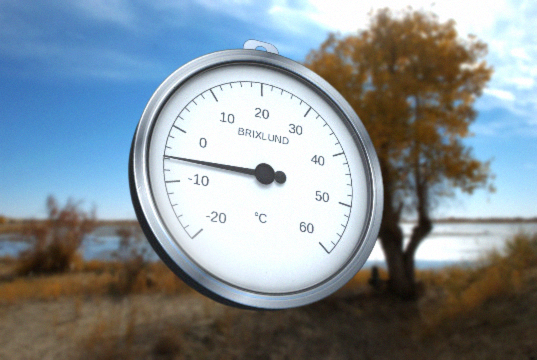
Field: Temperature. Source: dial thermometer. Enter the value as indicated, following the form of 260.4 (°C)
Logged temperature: -6 (°C)
